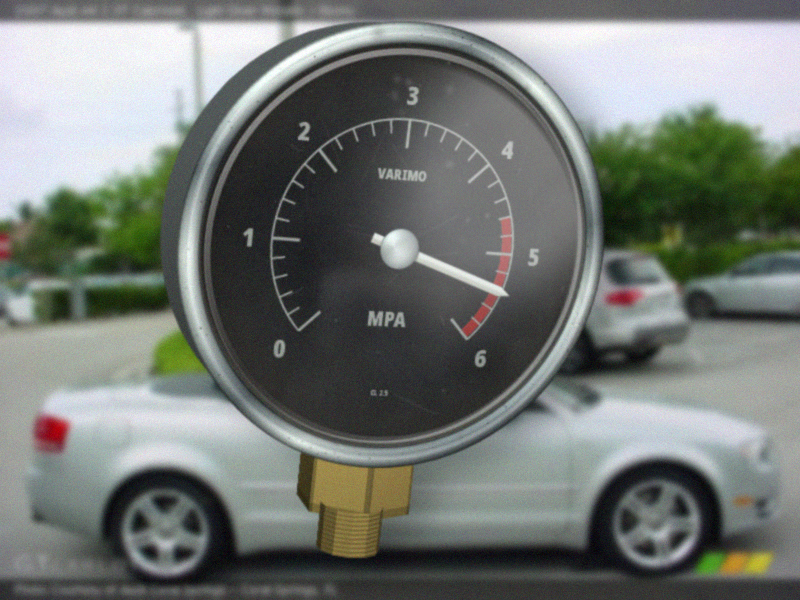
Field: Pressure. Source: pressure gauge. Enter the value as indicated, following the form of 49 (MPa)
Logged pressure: 5.4 (MPa)
